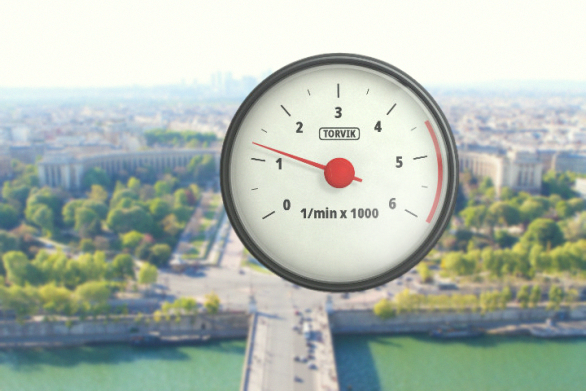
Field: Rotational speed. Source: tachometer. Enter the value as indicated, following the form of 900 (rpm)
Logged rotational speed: 1250 (rpm)
